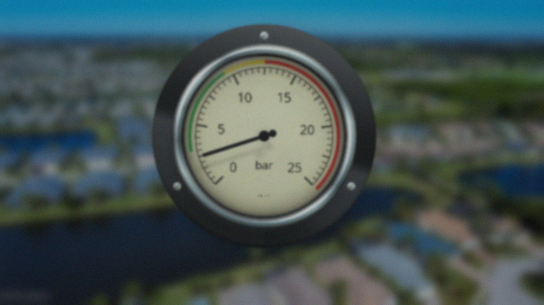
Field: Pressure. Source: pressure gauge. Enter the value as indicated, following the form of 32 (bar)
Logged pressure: 2.5 (bar)
